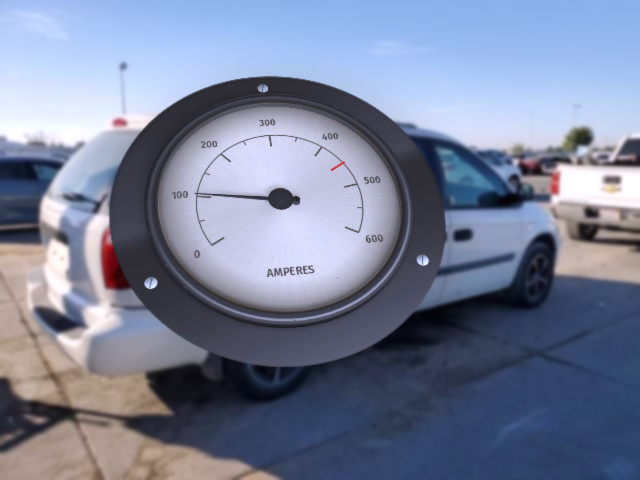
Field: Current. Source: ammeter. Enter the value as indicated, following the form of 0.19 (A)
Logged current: 100 (A)
